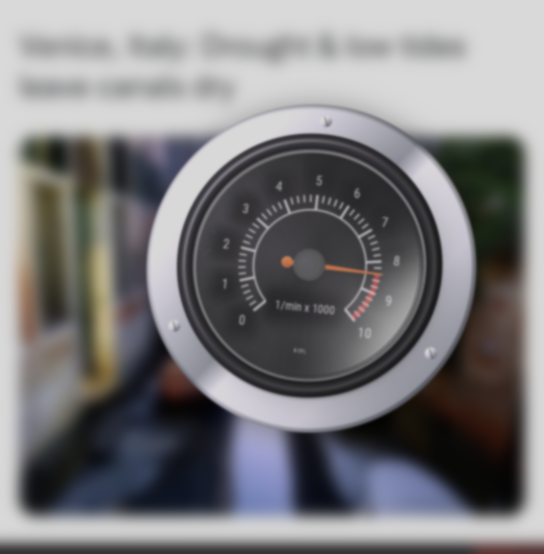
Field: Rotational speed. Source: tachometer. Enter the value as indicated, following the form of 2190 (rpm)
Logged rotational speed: 8400 (rpm)
